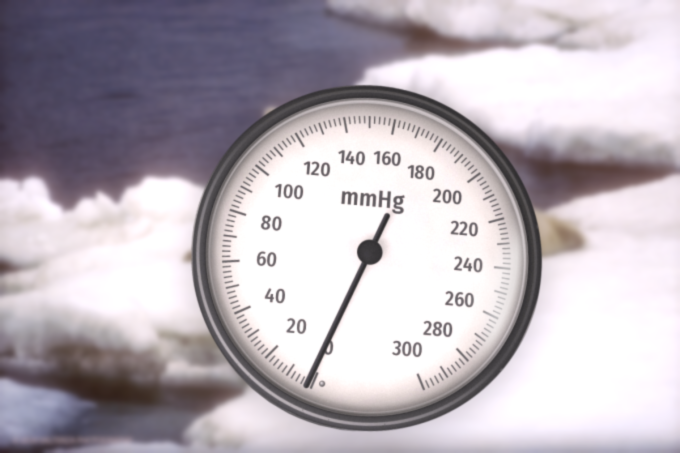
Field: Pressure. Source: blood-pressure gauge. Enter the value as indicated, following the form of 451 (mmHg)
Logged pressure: 2 (mmHg)
